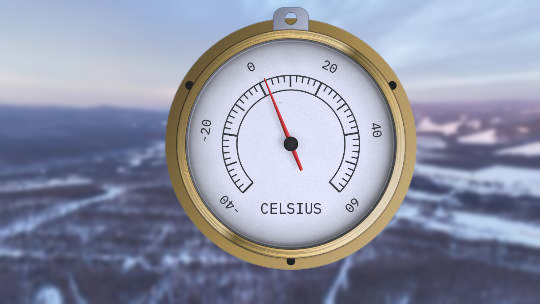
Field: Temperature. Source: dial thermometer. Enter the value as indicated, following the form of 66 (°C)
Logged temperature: 2 (°C)
